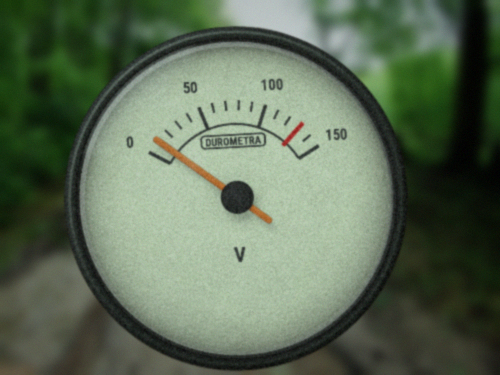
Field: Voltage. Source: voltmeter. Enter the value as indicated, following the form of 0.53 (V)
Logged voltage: 10 (V)
